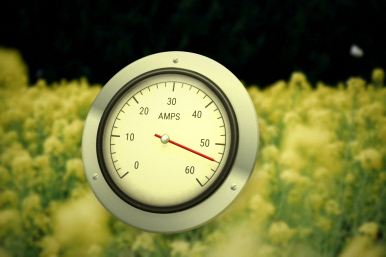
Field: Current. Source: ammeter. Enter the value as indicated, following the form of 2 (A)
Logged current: 54 (A)
